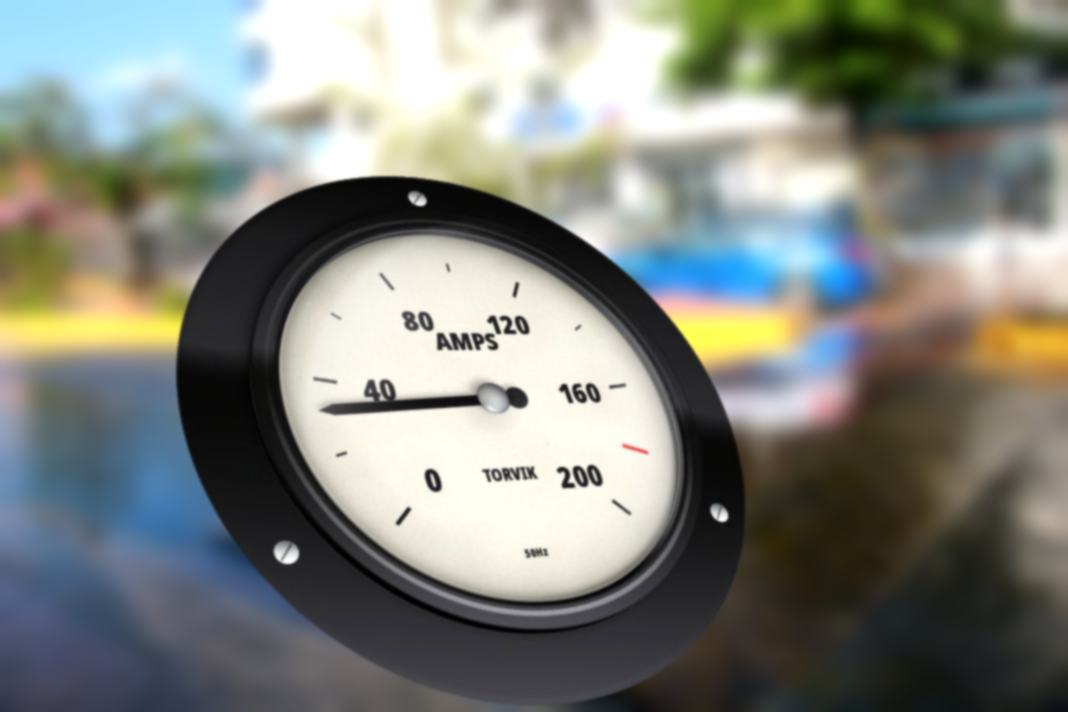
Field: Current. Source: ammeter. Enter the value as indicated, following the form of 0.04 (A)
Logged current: 30 (A)
